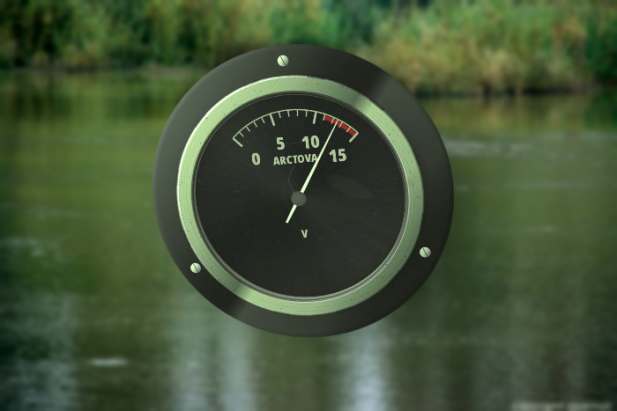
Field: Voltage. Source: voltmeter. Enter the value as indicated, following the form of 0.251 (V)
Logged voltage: 12.5 (V)
